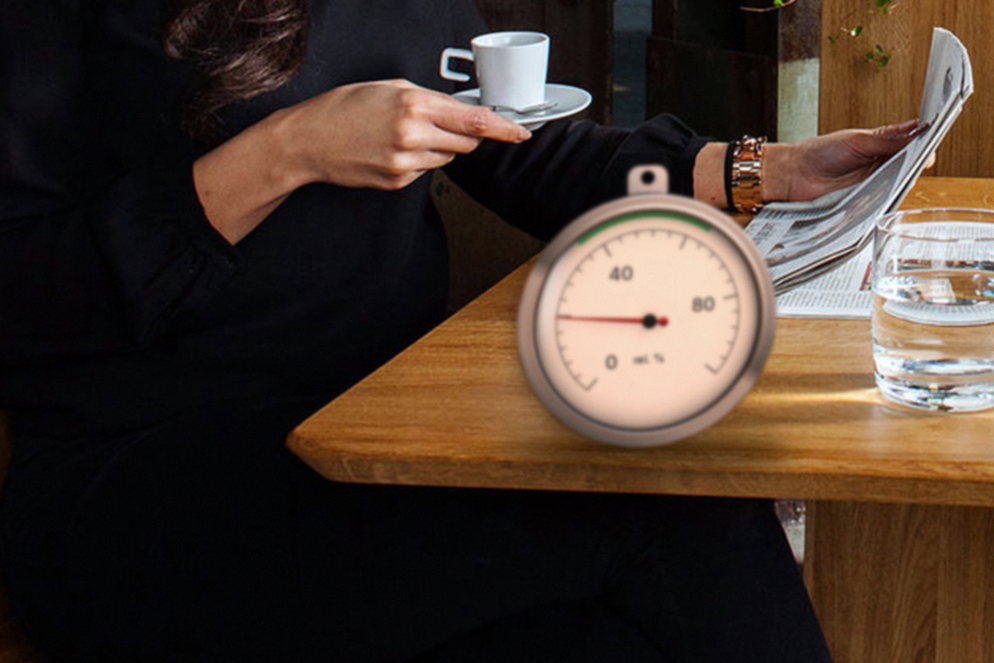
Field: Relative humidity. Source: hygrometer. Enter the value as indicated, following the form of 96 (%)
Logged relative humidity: 20 (%)
